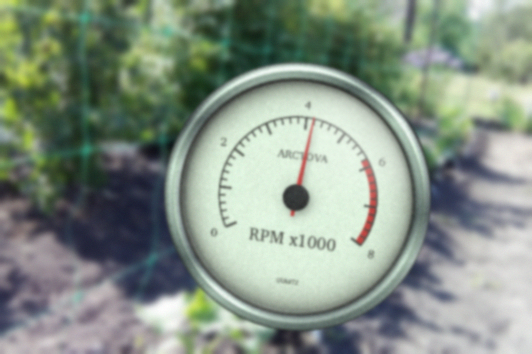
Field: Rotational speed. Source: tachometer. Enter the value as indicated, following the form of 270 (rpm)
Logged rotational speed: 4200 (rpm)
